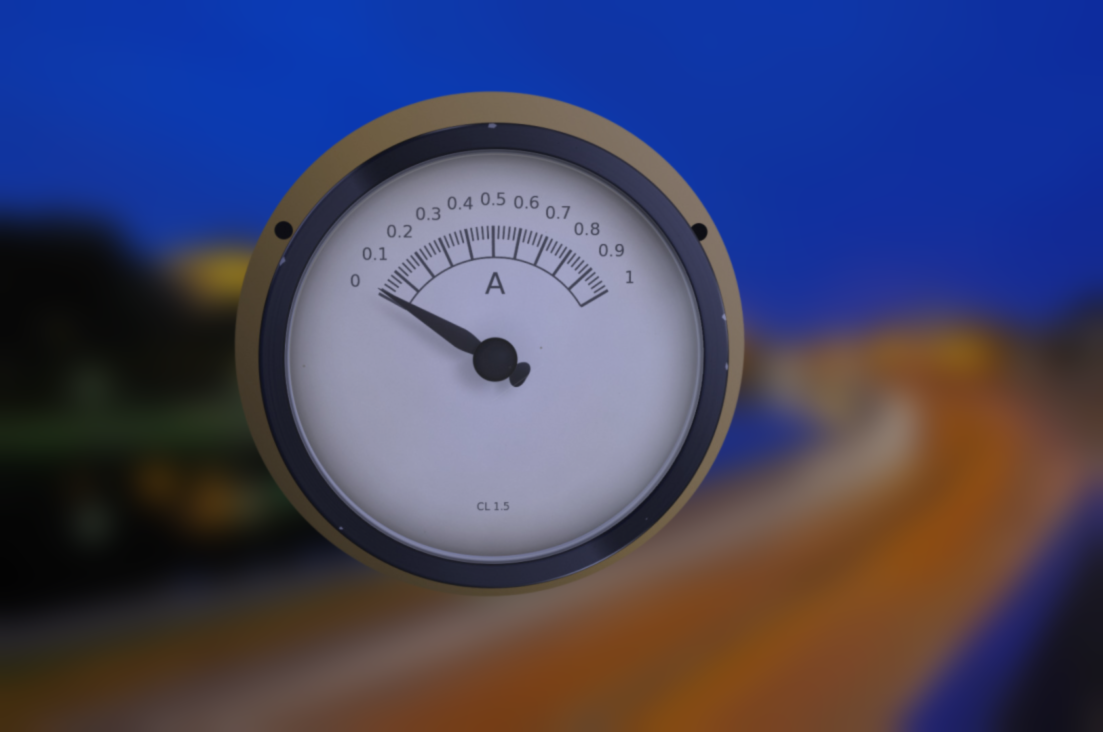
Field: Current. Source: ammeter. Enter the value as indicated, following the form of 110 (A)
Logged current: 0.02 (A)
